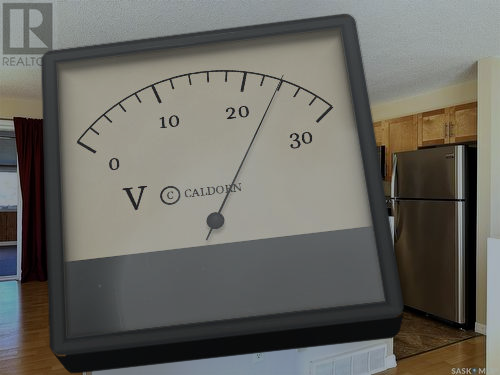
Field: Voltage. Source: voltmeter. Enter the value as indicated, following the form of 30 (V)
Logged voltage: 24 (V)
